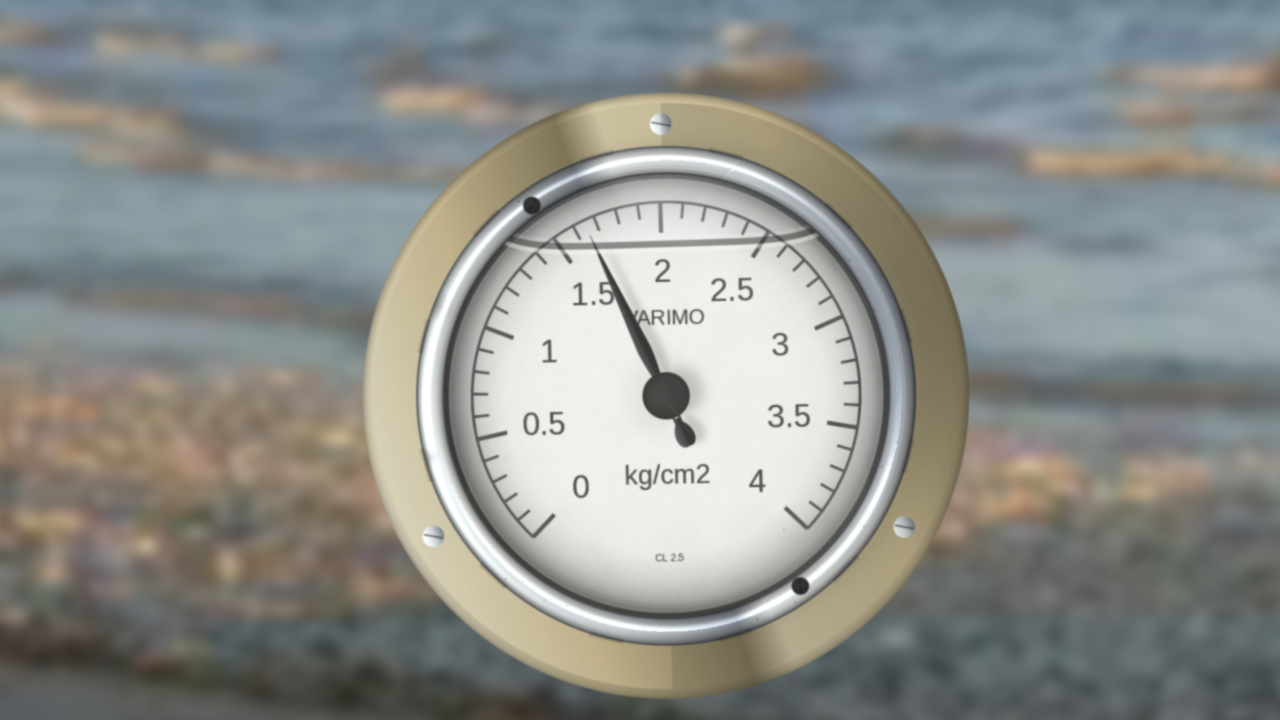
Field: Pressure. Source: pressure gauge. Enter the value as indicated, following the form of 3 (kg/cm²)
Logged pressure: 1.65 (kg/cm²)
